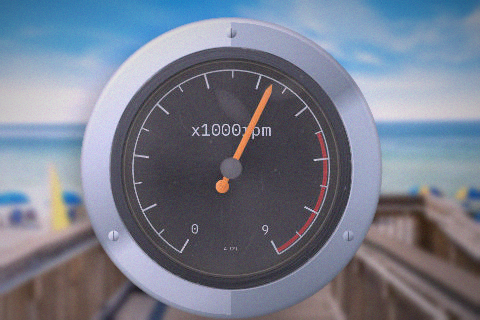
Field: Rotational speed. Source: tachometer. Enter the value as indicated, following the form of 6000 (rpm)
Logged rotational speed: 5250 (rpm)
